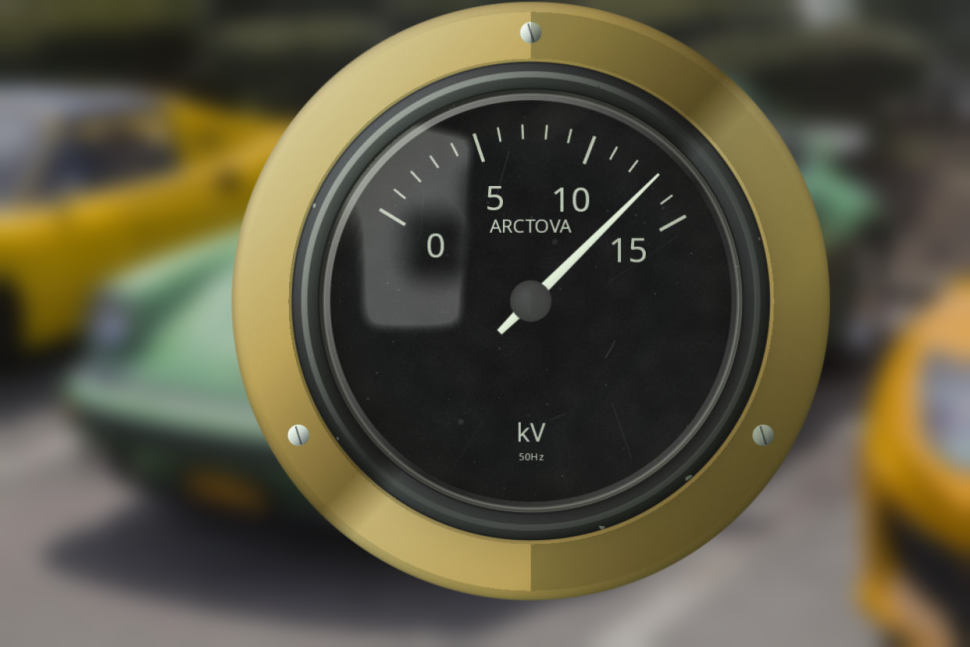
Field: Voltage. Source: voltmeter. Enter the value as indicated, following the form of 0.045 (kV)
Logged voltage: 13 (kV)
